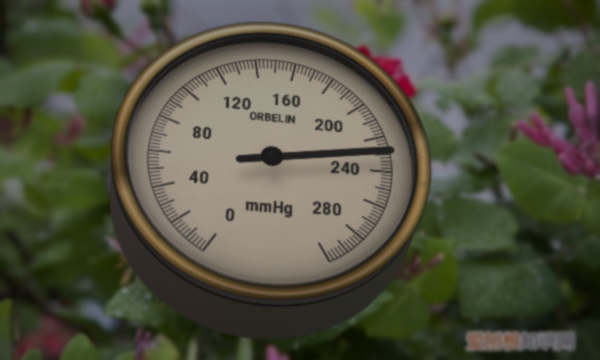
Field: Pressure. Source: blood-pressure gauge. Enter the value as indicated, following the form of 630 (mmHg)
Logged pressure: 230 (mmHg)
